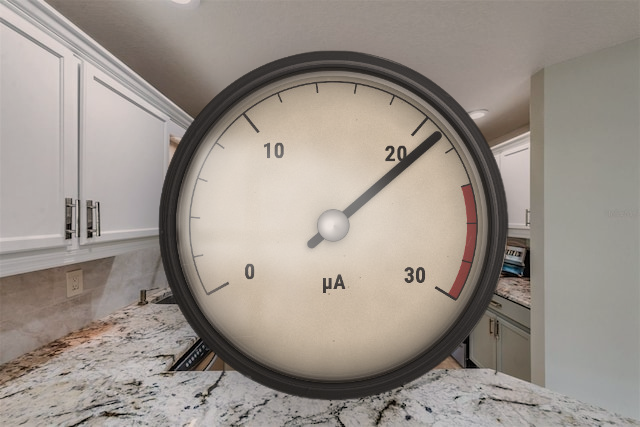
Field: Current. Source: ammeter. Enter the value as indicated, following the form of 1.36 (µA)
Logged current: 21 (µA)
